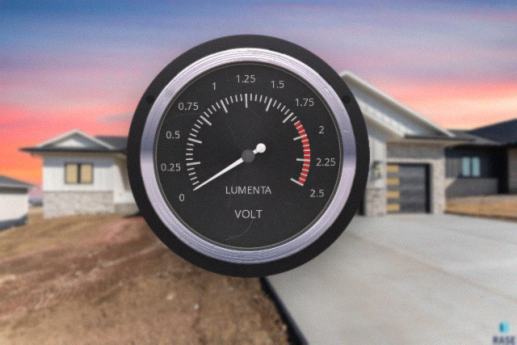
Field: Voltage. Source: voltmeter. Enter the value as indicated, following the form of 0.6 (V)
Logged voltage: 0 (V)
